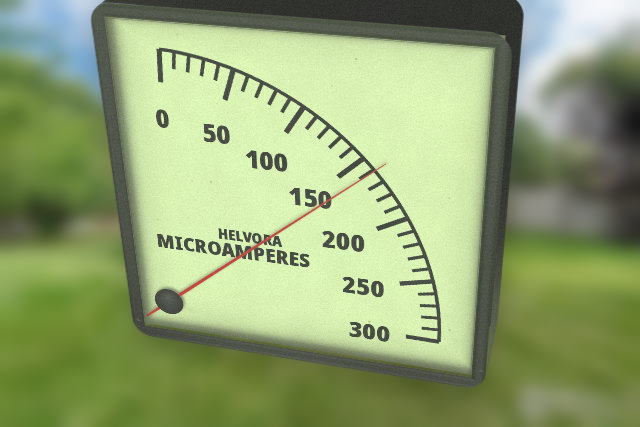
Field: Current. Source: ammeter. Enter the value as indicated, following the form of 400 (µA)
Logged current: 160 (µA)
